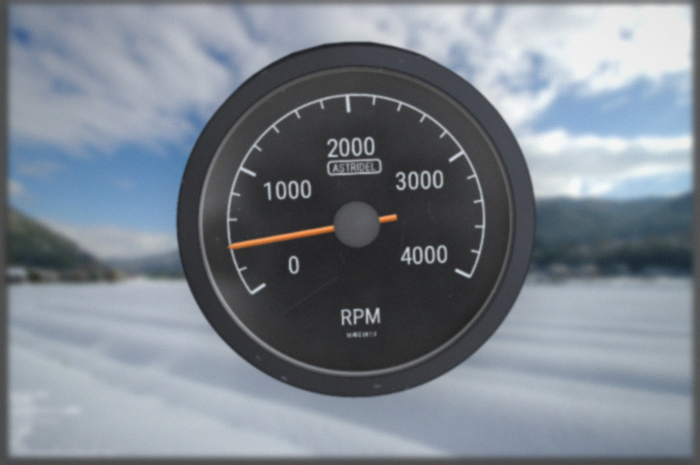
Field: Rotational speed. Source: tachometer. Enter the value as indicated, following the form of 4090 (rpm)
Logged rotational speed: 400 (rpm)
